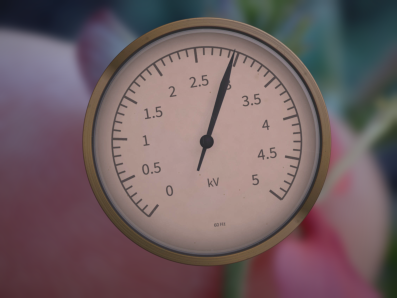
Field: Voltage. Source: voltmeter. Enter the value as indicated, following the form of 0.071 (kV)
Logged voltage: 2.95 (kV)
